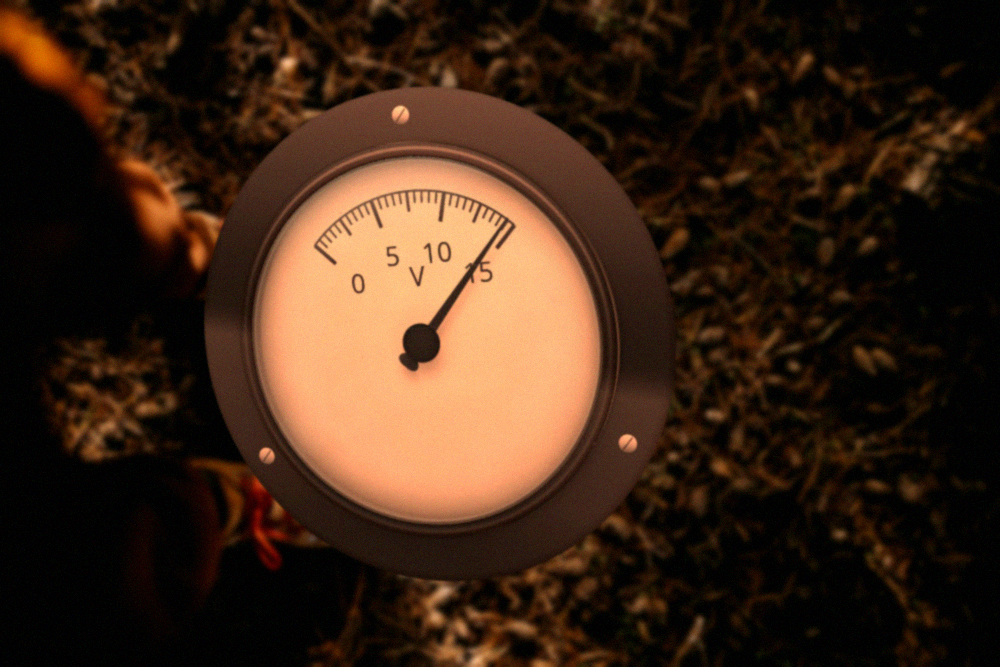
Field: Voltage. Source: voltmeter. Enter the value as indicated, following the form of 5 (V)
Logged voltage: 14.5 (V)
